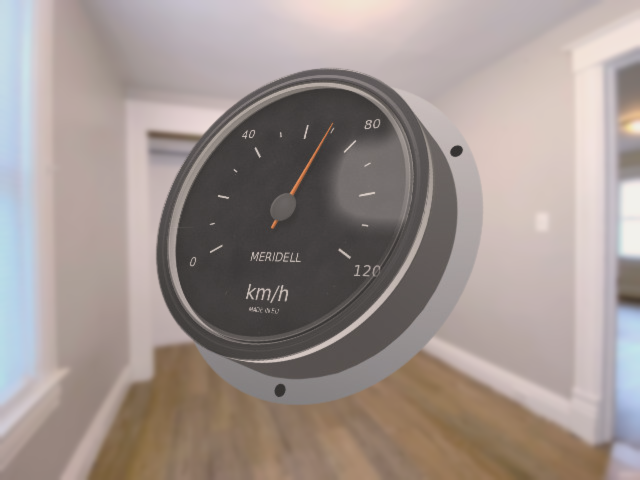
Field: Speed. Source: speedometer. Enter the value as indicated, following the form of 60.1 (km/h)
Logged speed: 70 (km/h)
